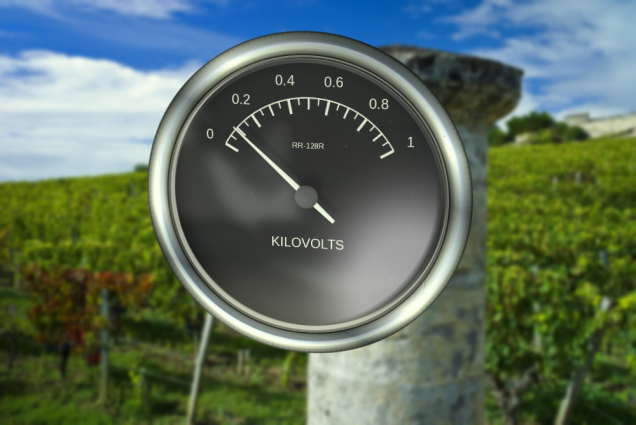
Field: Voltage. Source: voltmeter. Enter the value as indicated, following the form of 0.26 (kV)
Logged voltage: 0.1 (kV)
